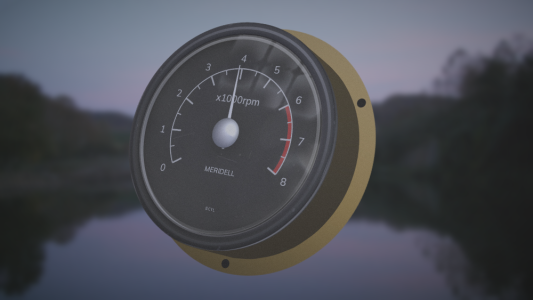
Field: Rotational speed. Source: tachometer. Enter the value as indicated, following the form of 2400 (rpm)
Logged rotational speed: 4000 (rpm)
